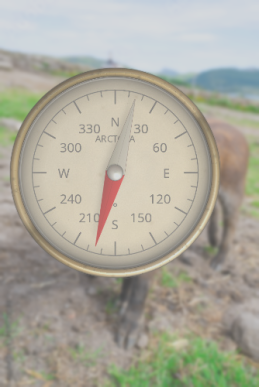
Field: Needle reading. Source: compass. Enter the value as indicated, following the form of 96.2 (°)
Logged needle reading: 195 (°)
